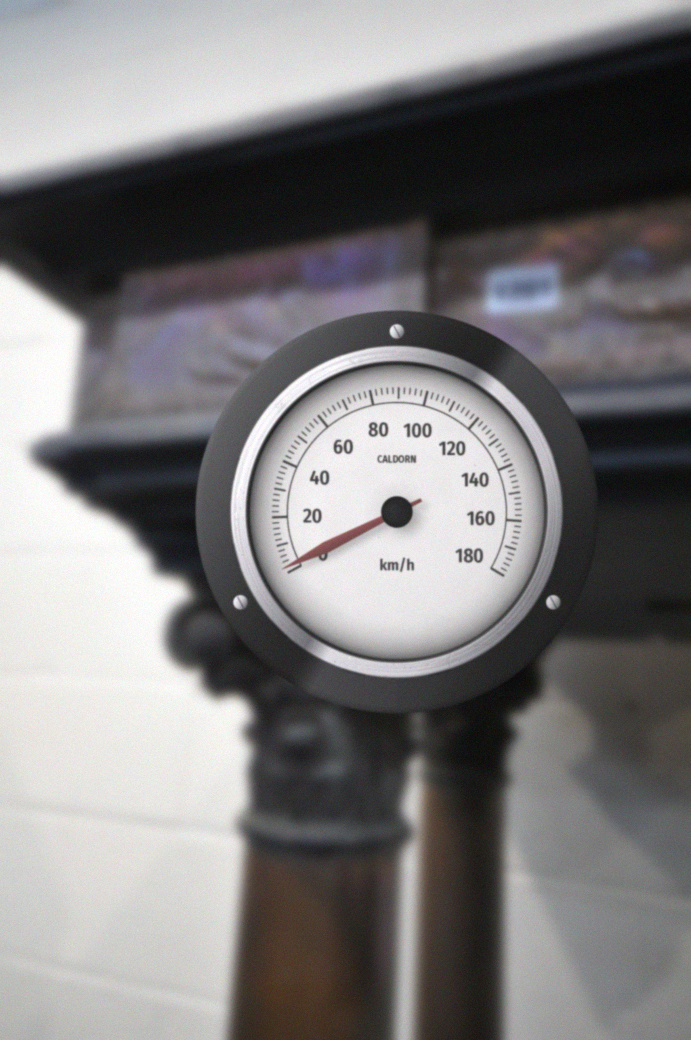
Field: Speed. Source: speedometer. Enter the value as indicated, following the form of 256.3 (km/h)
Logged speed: 2 (km/h)
